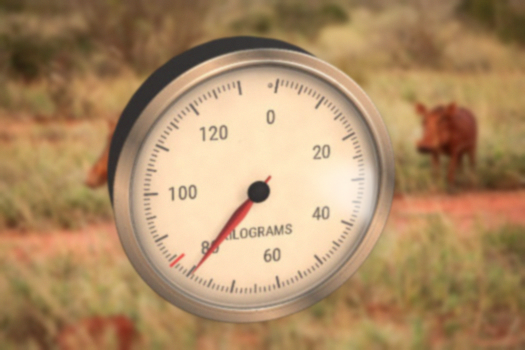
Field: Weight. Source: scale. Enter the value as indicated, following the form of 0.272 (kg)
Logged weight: 80 (kg)
